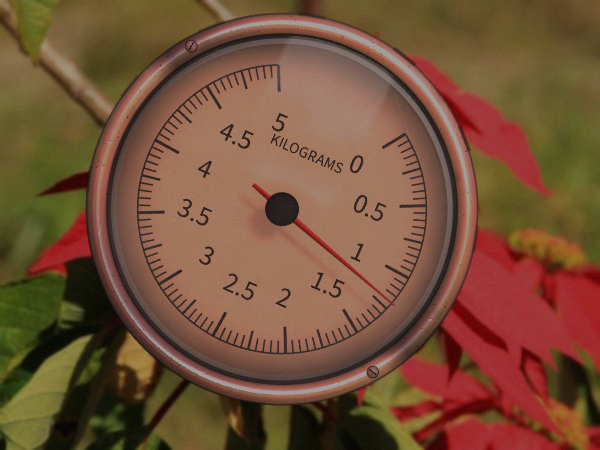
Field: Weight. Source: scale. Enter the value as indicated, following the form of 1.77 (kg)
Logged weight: 1.2 (kg)
